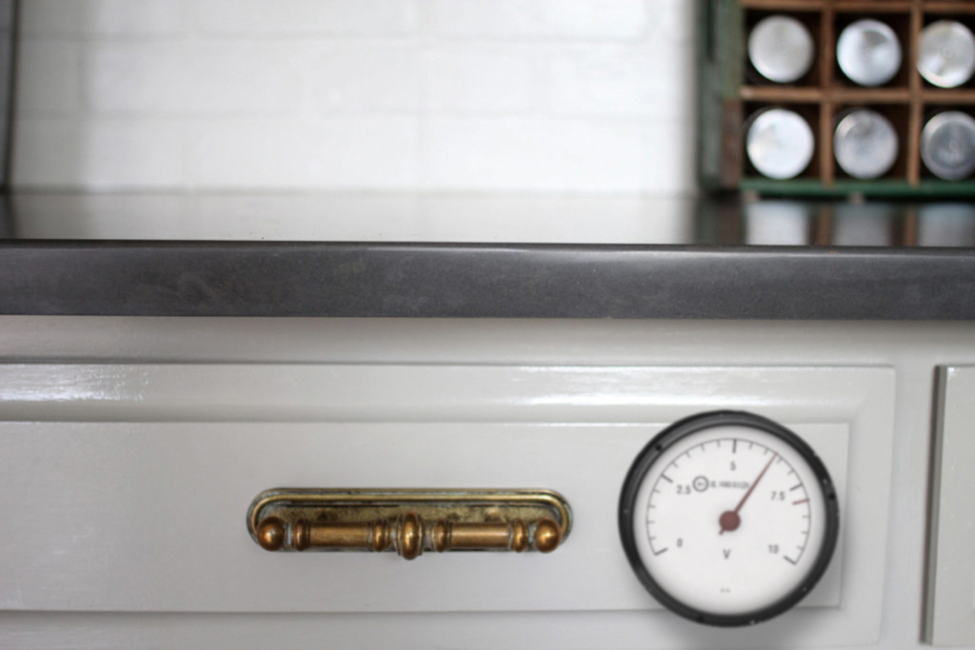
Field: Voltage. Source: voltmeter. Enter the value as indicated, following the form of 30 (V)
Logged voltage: 6.25 (V)
